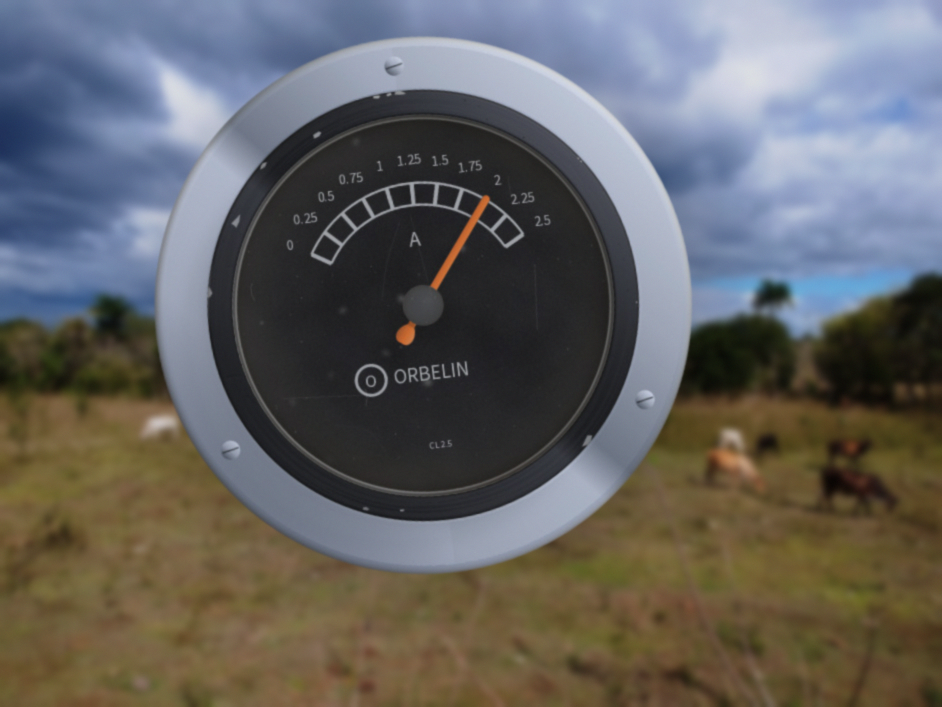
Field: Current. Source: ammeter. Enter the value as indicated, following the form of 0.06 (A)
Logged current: 2 (A)
